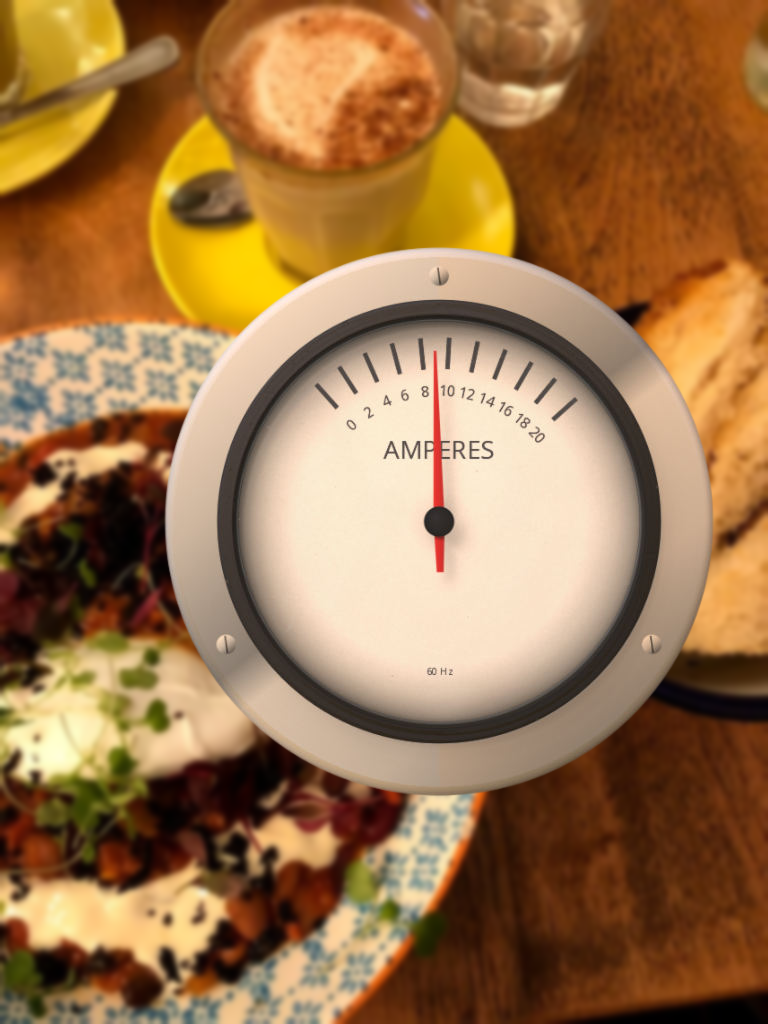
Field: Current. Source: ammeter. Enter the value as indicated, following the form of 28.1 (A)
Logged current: 9 (A)
